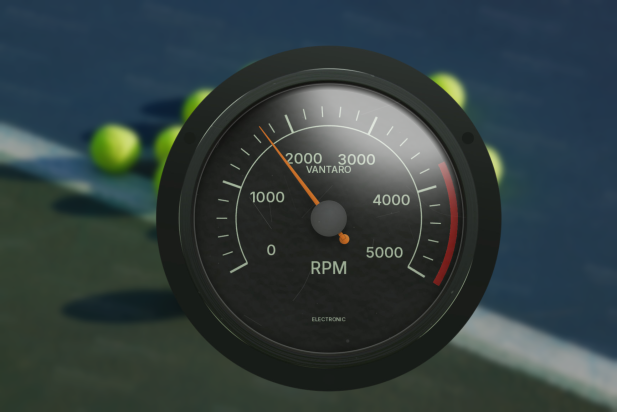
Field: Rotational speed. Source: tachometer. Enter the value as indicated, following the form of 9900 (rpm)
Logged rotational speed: 1700 (rpm)
